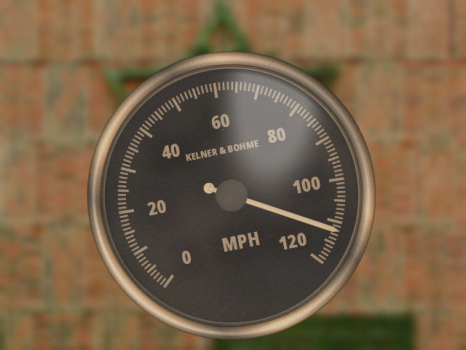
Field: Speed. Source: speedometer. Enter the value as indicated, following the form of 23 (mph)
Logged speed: 112 (mph)
